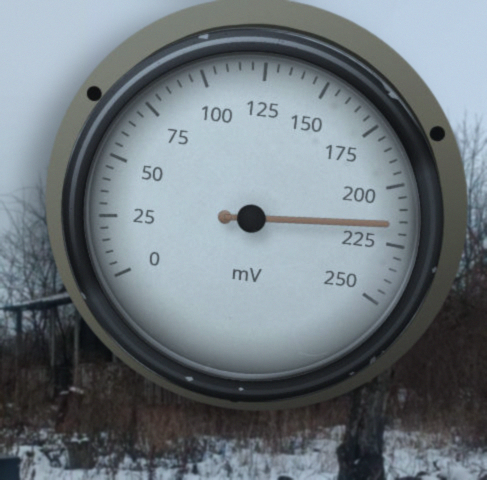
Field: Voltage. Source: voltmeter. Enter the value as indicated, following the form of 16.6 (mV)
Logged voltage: 215 (mV)
